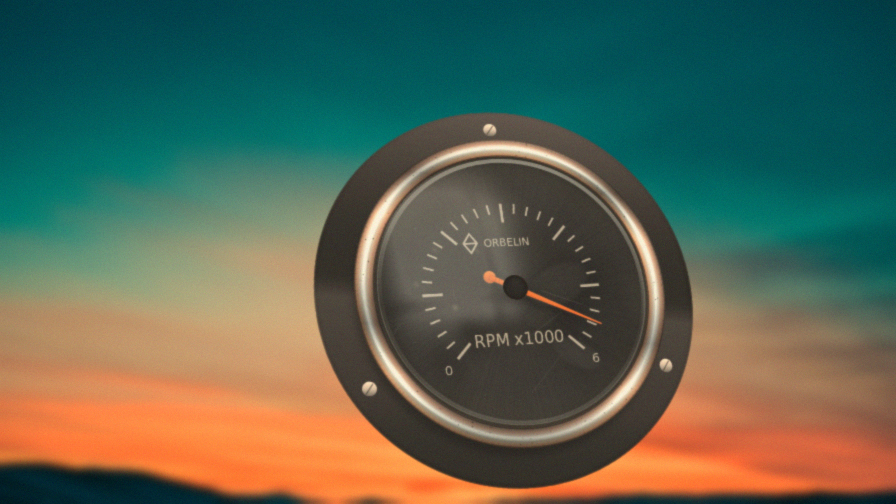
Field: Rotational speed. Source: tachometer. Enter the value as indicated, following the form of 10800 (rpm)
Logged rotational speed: 5600 (rpm)
